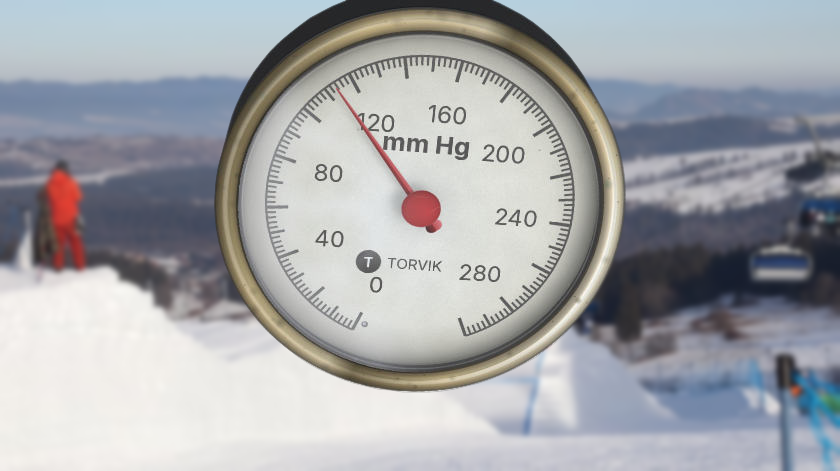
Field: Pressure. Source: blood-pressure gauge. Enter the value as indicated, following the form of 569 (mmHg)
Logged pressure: 114 (mmHg)
